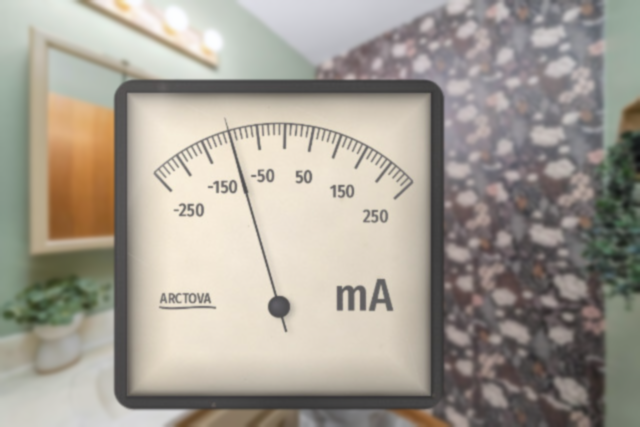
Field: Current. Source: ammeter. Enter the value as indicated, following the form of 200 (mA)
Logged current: -100 (mA)
